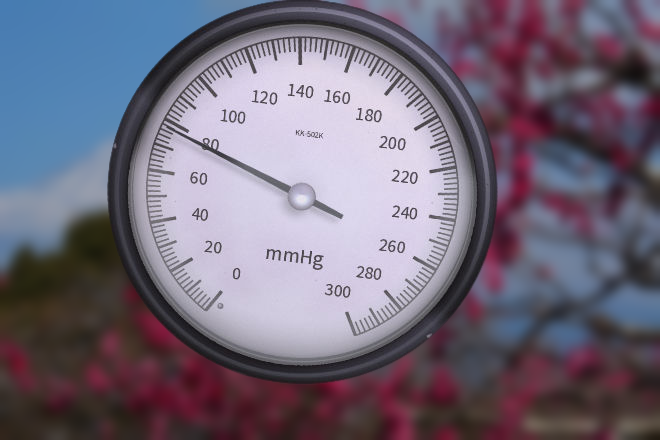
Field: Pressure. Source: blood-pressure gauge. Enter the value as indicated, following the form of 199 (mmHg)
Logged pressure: 78 (mmHg)
